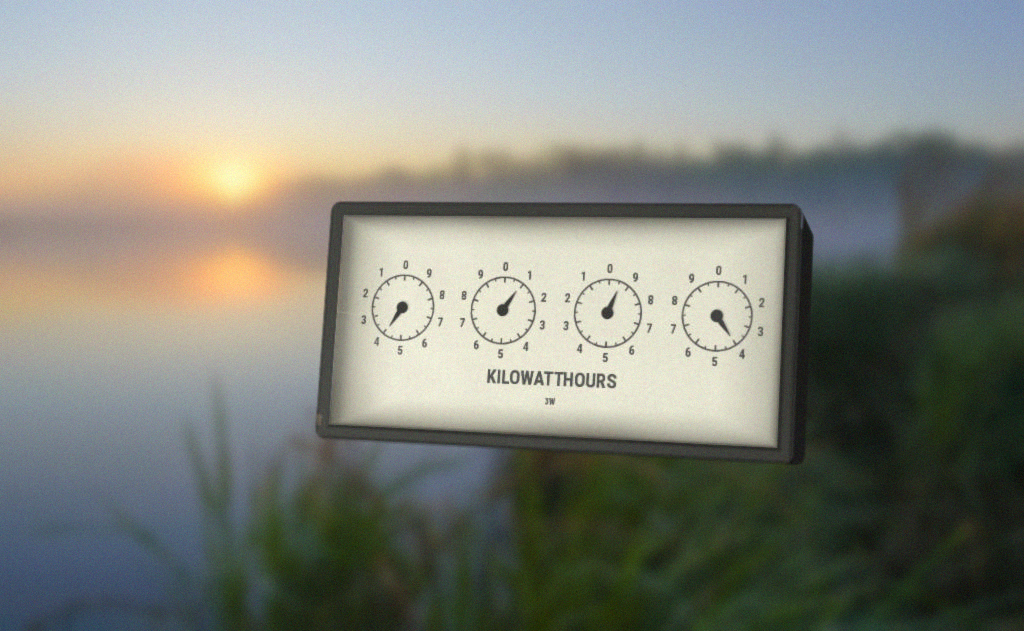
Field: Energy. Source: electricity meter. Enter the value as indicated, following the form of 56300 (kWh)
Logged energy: 4094 (kWh)
